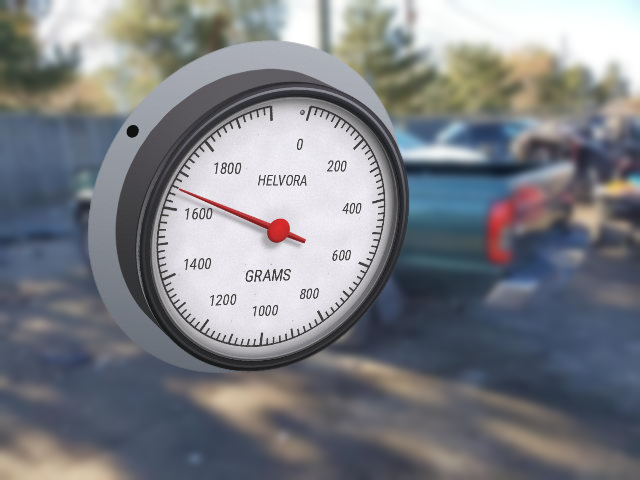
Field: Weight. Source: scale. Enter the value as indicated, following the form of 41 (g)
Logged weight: 1660 (g)
